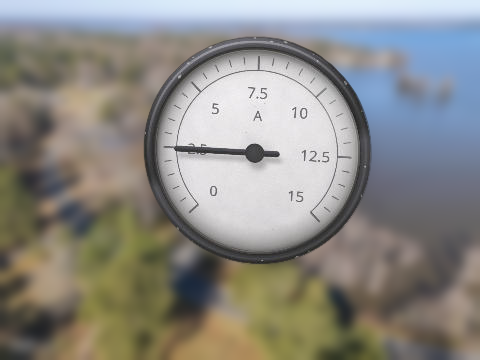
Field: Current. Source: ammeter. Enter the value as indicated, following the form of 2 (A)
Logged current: 2.5 (A)
